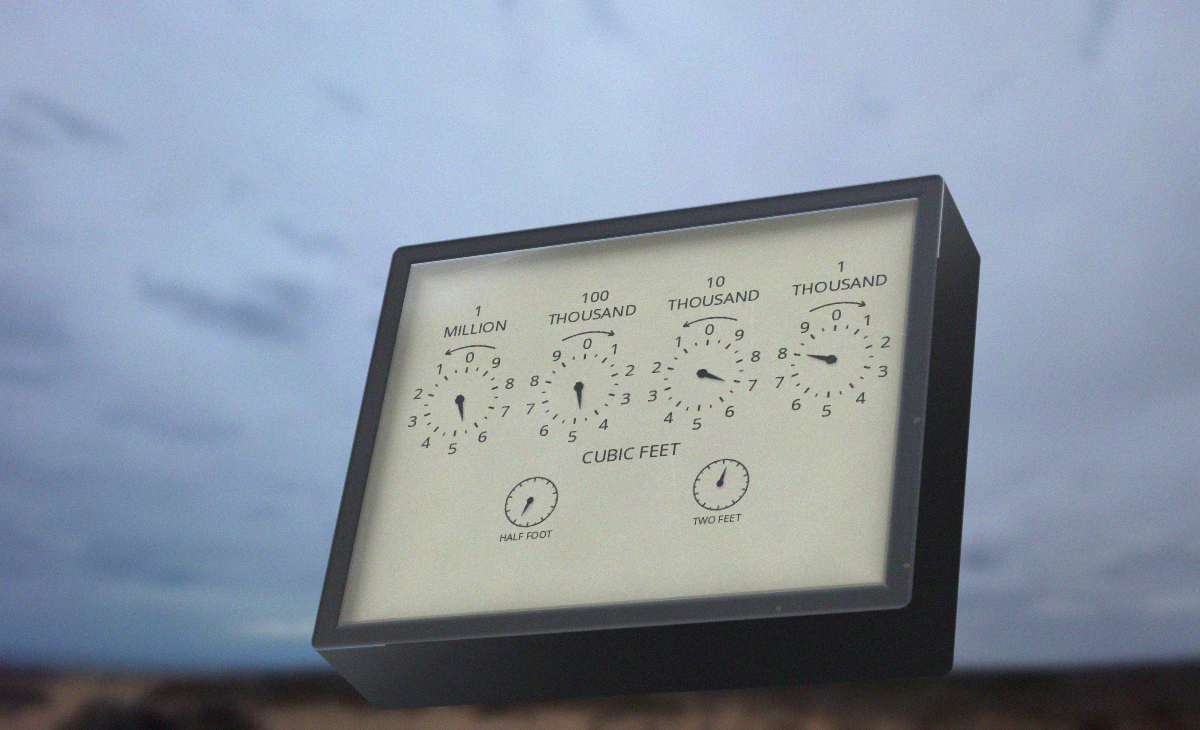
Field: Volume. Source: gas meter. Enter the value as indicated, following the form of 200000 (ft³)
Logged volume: 546800 (ft³)
